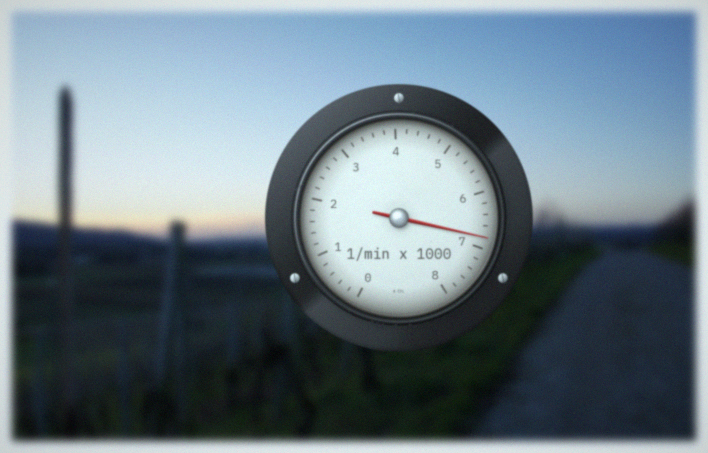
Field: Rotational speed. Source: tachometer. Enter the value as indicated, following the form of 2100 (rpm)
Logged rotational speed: 6800 (rpm)
